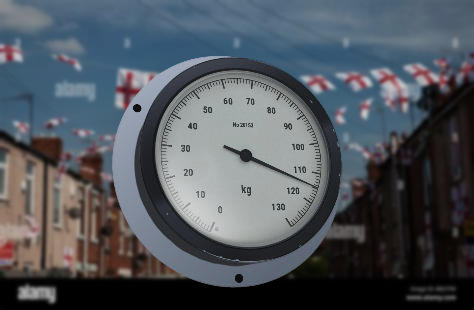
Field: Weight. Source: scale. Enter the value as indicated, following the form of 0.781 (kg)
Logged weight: 115 (kg)
